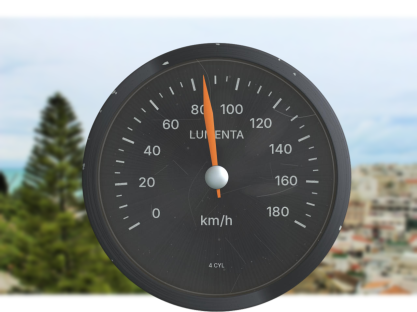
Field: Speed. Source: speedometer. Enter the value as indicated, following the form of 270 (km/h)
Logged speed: 85 (km/h)
